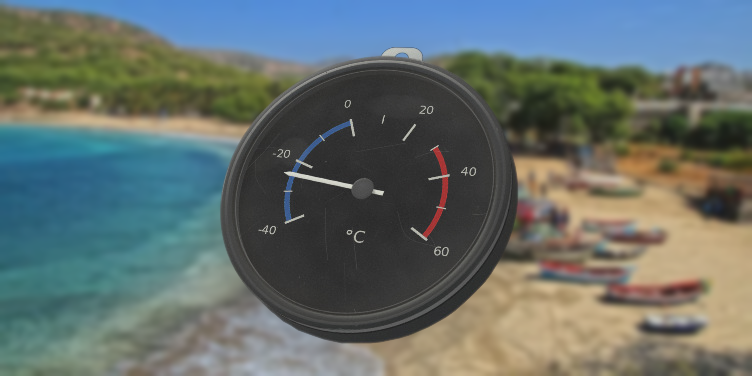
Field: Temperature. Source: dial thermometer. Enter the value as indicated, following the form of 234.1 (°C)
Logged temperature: -25 (°C)
